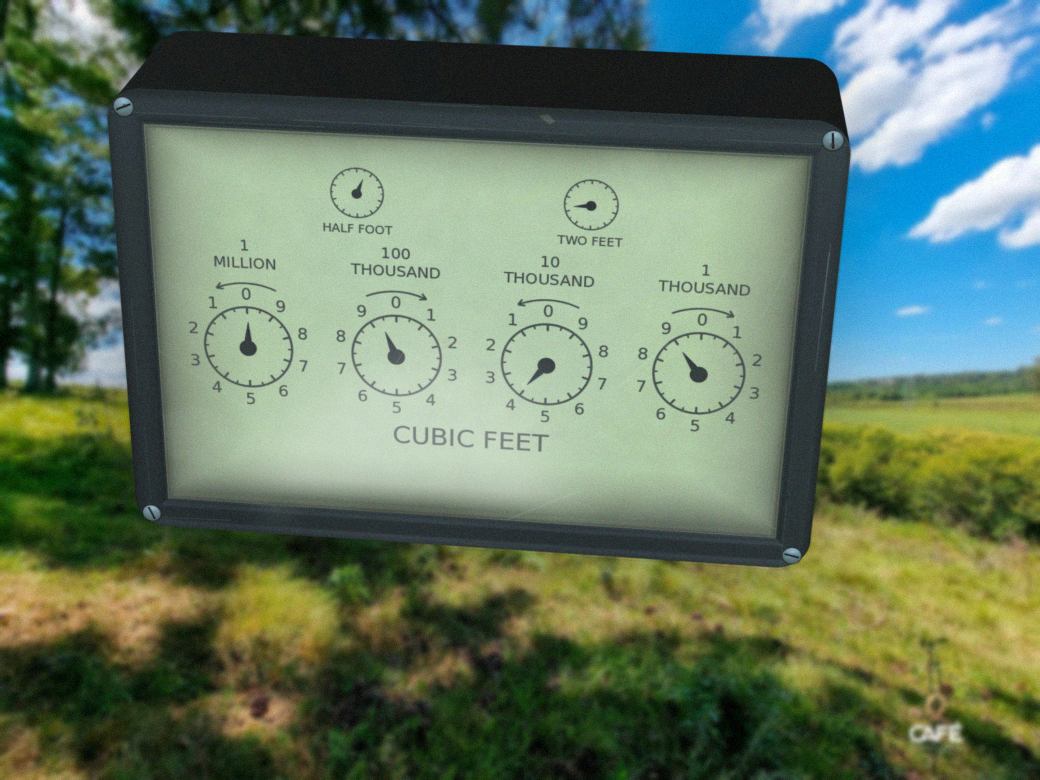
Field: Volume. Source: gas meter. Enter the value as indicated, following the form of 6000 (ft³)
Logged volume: 993900 (ft³)
